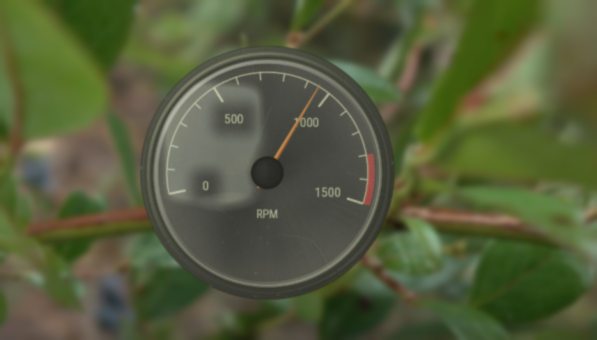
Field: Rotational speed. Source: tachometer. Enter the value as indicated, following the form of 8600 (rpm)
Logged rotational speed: 950 (rpm)
